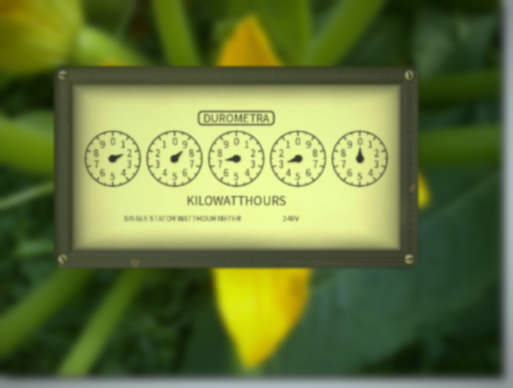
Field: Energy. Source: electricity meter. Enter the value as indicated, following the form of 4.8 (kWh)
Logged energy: 18730 (kWh)
